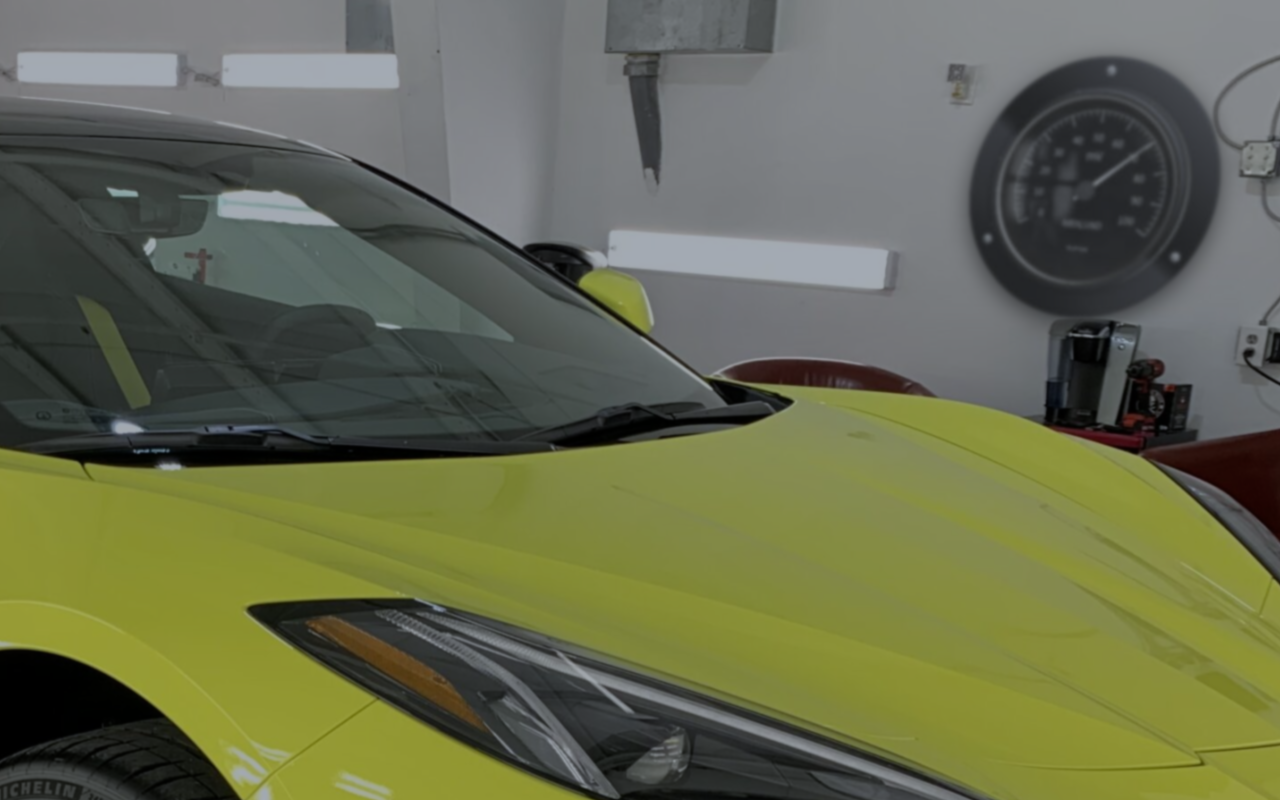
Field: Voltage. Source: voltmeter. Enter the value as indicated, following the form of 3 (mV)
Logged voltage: 70 (mV)
